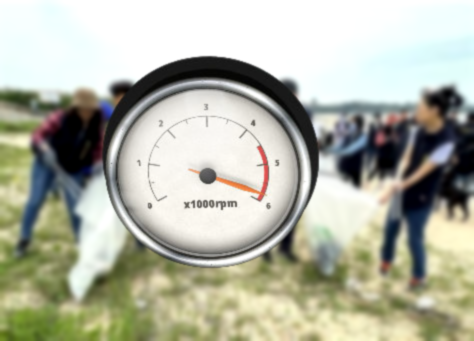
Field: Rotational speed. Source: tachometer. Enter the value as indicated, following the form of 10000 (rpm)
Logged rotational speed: 5750 (rpm)
